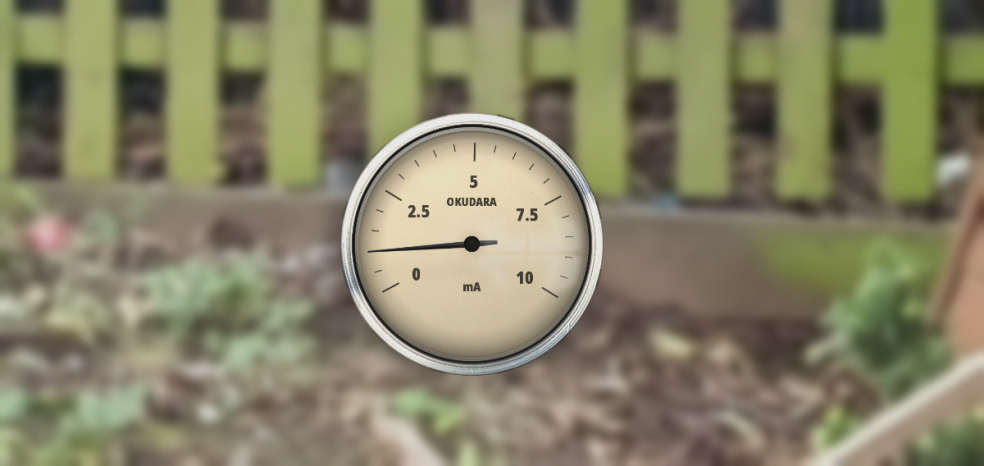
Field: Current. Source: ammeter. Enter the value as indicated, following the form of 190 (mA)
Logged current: 1 (mA)
